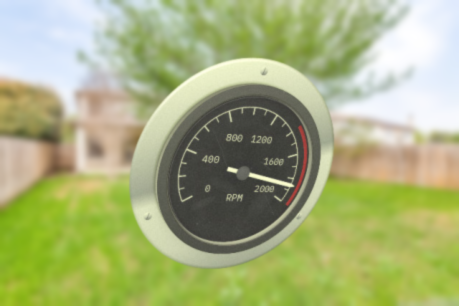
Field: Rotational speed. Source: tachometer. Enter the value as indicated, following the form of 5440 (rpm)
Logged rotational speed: 1850 (rpm)
